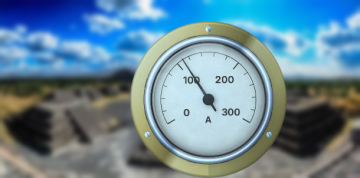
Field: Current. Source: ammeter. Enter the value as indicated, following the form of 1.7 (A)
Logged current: 110 (A)
